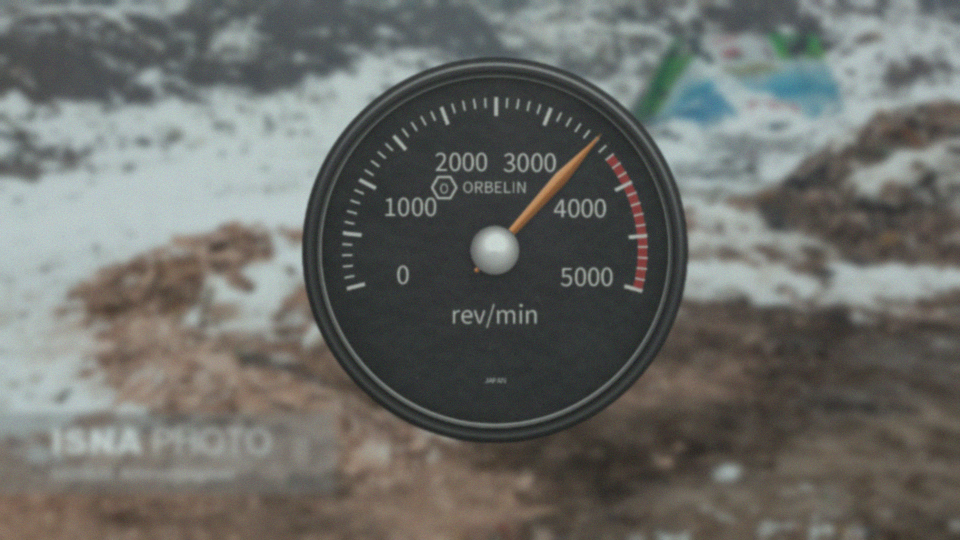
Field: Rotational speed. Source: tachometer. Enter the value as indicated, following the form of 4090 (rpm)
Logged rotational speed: 3500 (rpm)
